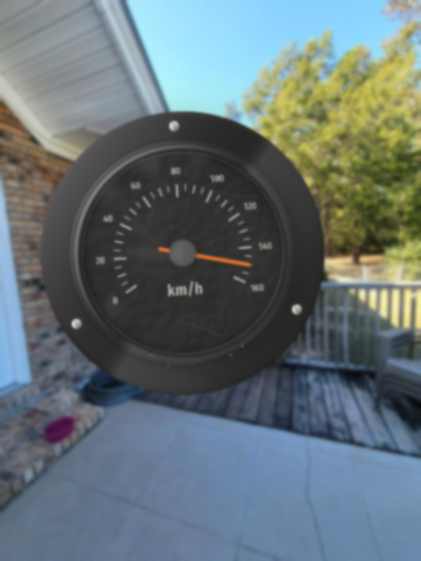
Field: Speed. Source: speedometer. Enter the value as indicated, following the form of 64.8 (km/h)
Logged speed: 150 (km/h)
